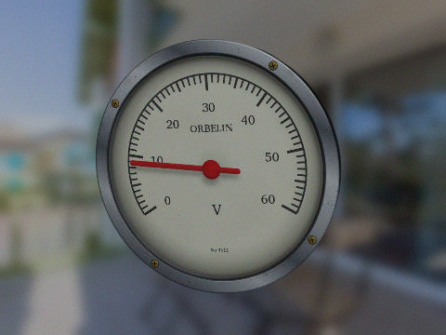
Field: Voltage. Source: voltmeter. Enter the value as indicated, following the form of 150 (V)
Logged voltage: 9 (V)
